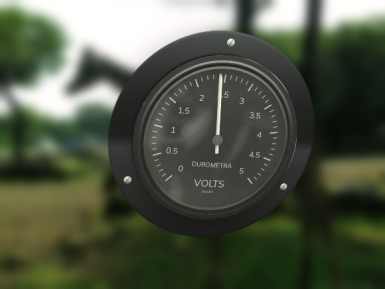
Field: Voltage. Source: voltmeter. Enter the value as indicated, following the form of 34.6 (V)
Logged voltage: 2.4 (V)
